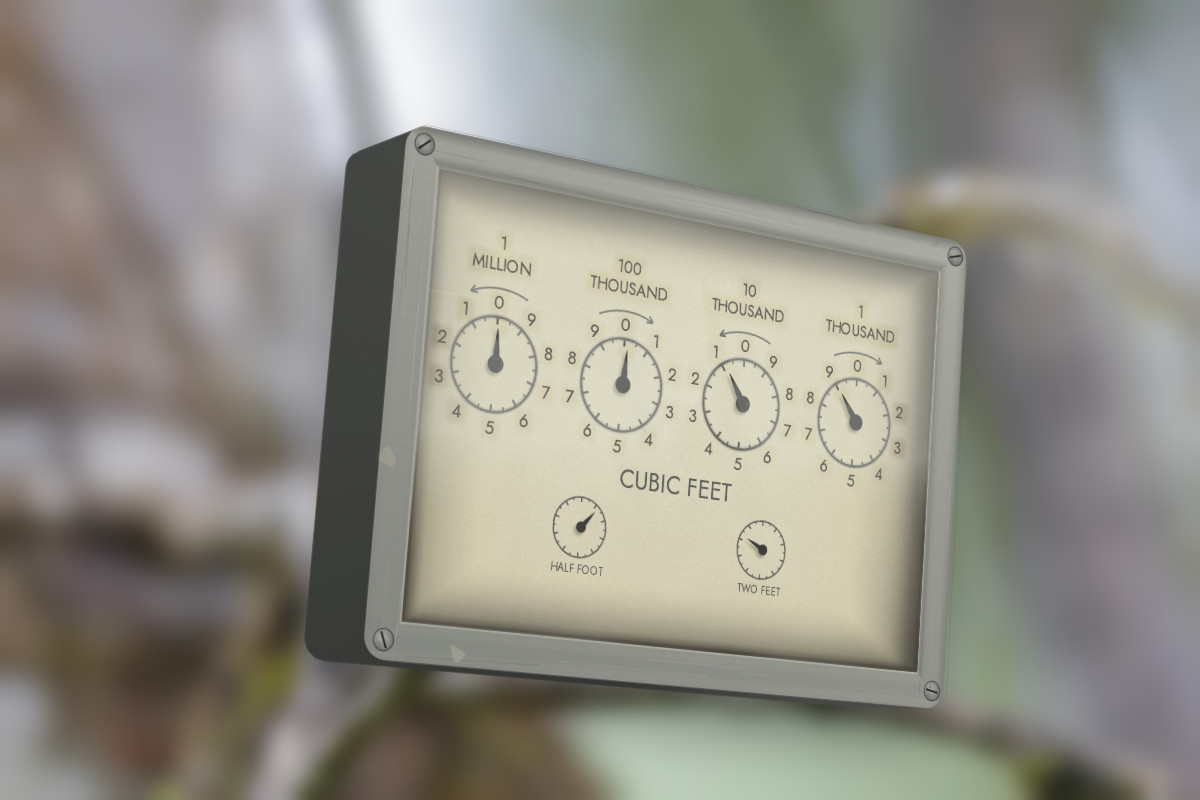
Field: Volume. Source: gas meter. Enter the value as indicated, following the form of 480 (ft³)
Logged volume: 900 (ft³)
